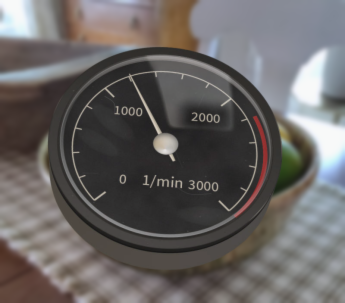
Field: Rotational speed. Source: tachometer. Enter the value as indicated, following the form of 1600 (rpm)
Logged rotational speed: 1200 (rpm)
